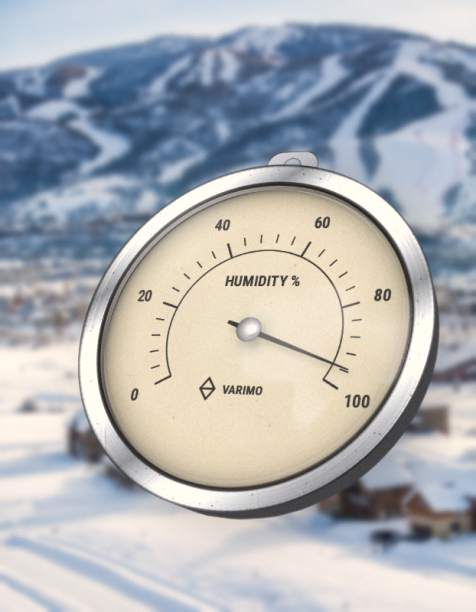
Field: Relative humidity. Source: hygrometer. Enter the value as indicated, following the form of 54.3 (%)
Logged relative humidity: 96 (%)
